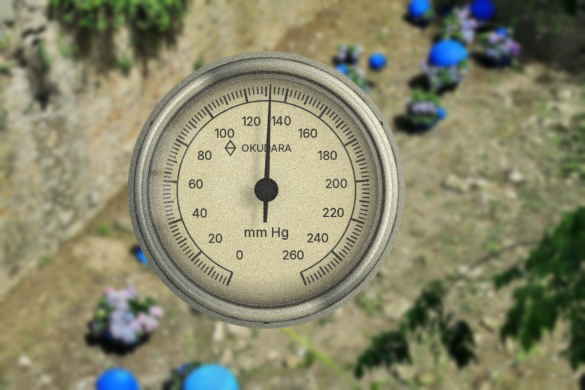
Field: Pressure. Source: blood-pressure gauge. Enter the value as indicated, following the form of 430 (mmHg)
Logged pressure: 132 (mmHg)
